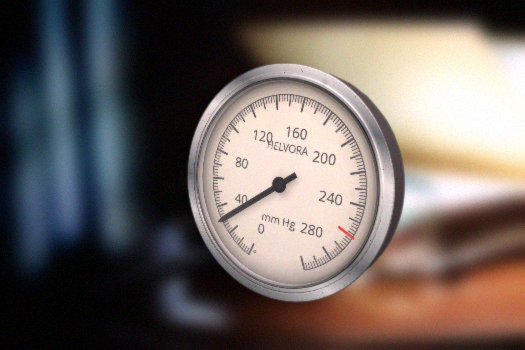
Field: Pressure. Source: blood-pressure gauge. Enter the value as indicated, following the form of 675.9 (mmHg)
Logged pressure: 30 (mmHg)
